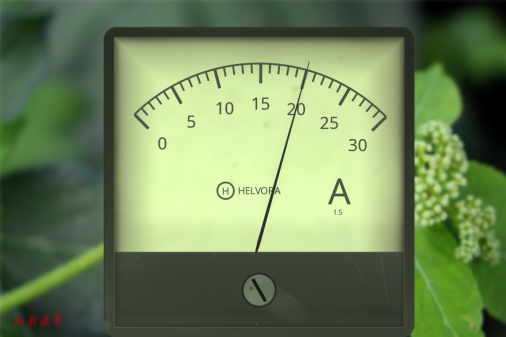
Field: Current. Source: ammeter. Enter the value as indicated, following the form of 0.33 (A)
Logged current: 20 (A)
